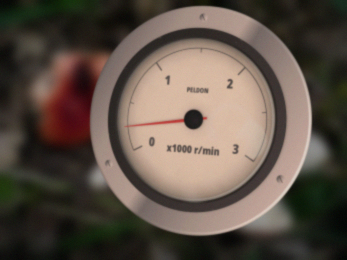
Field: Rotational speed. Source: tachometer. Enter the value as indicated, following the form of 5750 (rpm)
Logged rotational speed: 250 (rpm)
